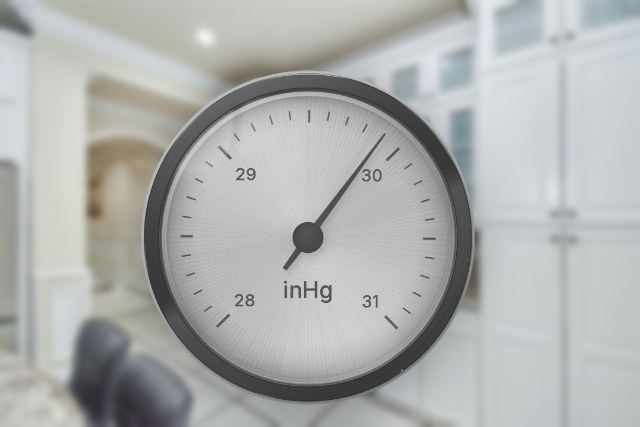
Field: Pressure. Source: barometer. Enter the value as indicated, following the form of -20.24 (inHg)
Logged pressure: 29.9 (inHg)
